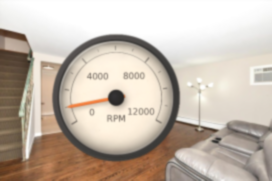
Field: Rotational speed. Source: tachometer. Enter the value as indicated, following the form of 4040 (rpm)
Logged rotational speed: 1000 (rpm)
